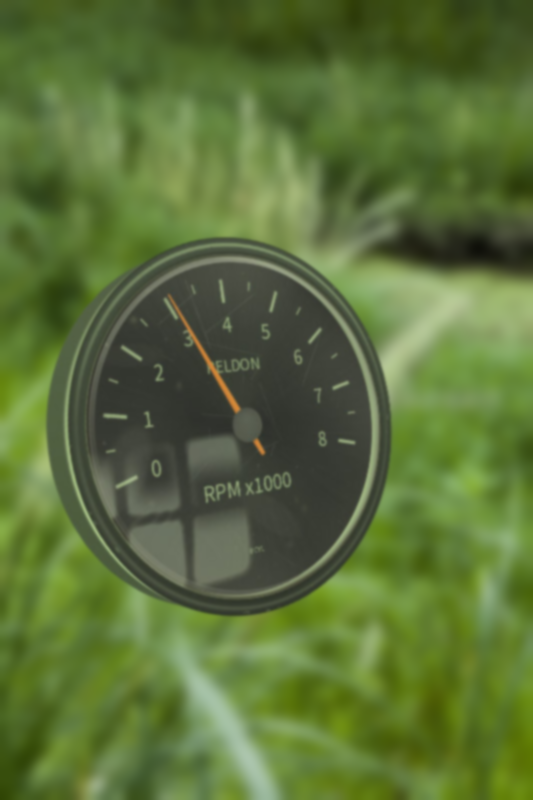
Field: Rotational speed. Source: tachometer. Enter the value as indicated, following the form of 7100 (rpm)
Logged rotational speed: 3000 (rpm)
